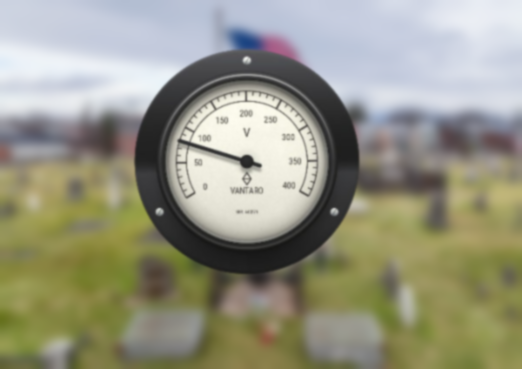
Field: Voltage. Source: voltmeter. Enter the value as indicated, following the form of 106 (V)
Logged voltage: 80 (V)
